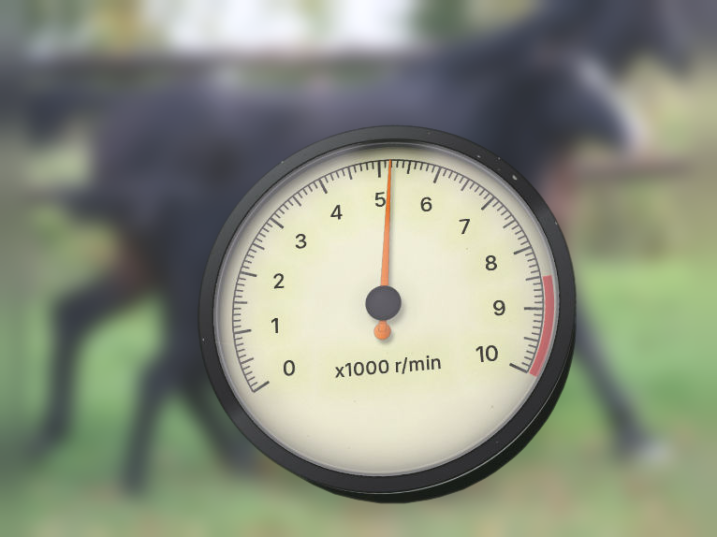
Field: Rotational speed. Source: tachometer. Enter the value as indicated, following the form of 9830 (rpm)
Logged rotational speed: 5200 (rpm)
